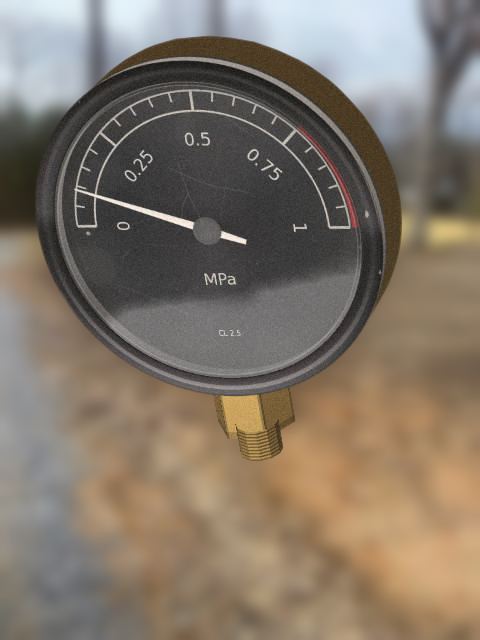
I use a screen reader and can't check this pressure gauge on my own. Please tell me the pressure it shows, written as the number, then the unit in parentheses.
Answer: 0.1 (MPa)
